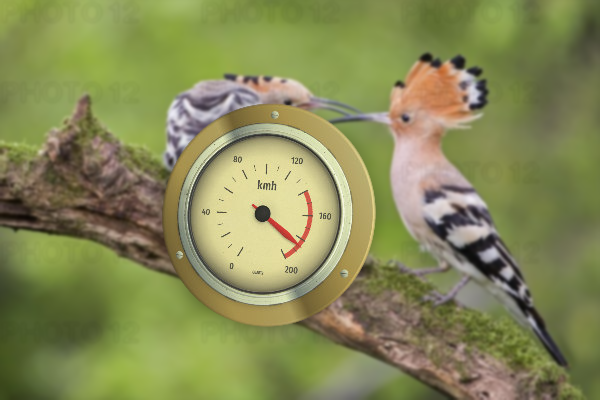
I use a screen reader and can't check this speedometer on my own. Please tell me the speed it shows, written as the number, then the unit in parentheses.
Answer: 185 (km/h)
